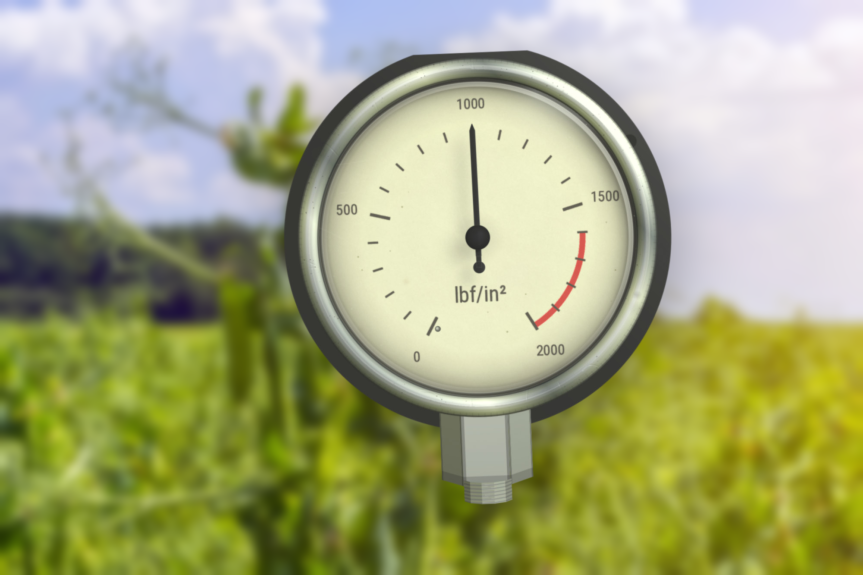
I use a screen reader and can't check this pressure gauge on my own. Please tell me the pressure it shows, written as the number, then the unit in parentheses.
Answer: 1000 (psi)
